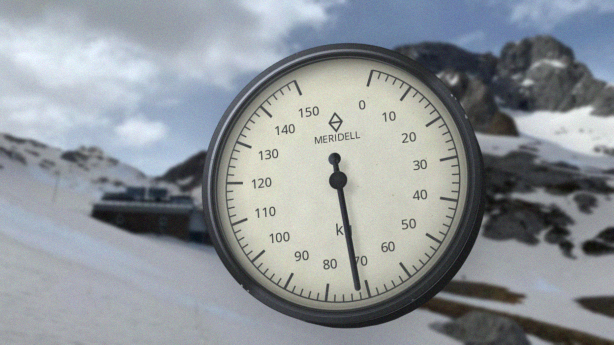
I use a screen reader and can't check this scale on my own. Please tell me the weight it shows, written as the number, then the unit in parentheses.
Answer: 72 (kg)
